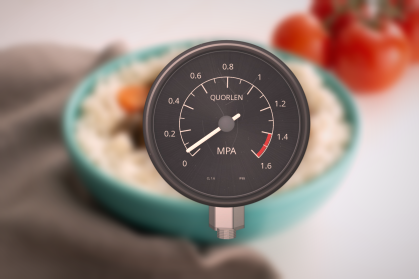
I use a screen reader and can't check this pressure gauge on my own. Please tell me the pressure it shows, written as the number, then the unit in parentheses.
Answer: 0.05 (MPa)
